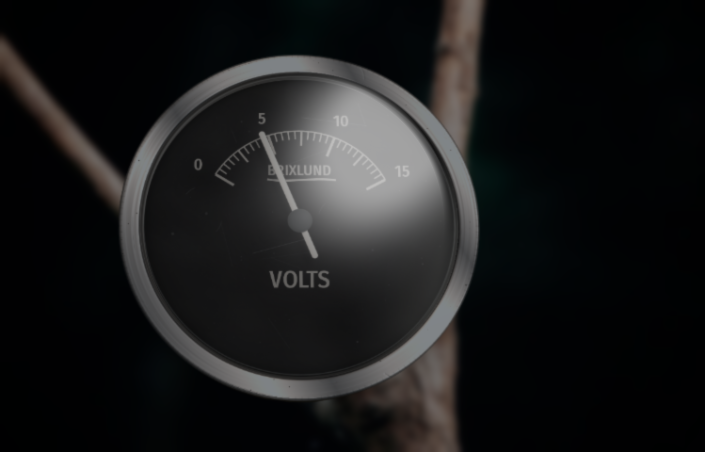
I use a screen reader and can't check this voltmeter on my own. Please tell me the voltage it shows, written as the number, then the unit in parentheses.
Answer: 4.5 (V)
